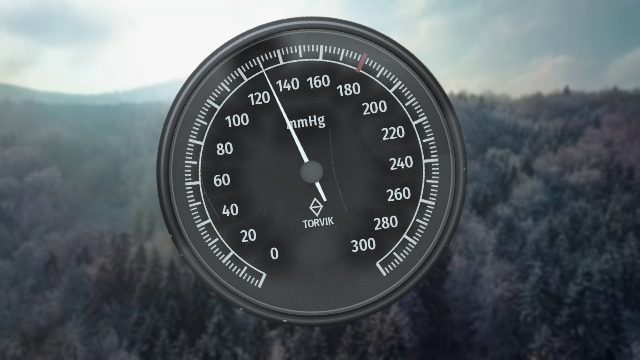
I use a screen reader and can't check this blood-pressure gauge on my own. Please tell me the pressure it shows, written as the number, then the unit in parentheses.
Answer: 130 (mmHg)
